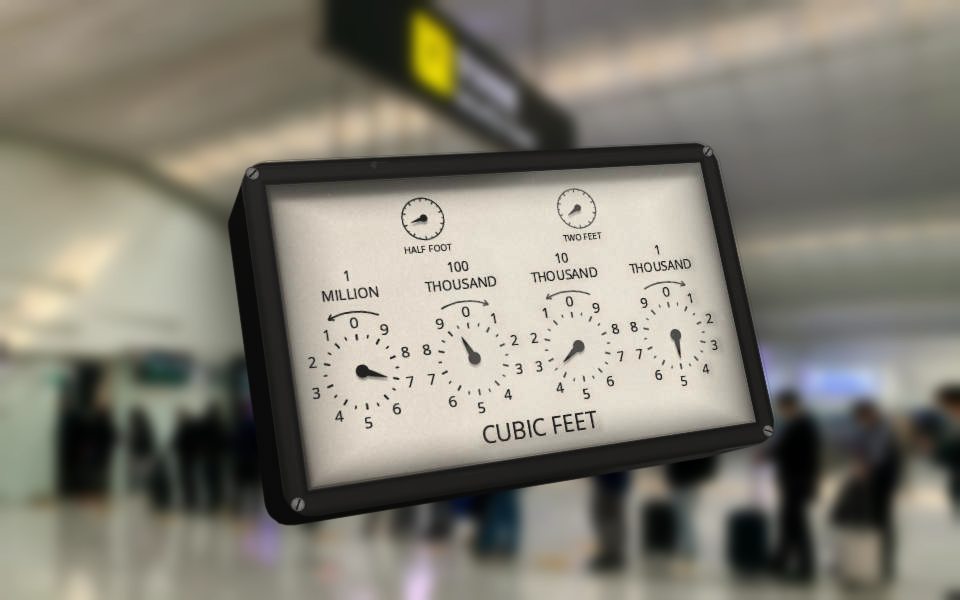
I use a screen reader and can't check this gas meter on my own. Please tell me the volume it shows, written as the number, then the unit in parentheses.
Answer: 693500 (ft³)
